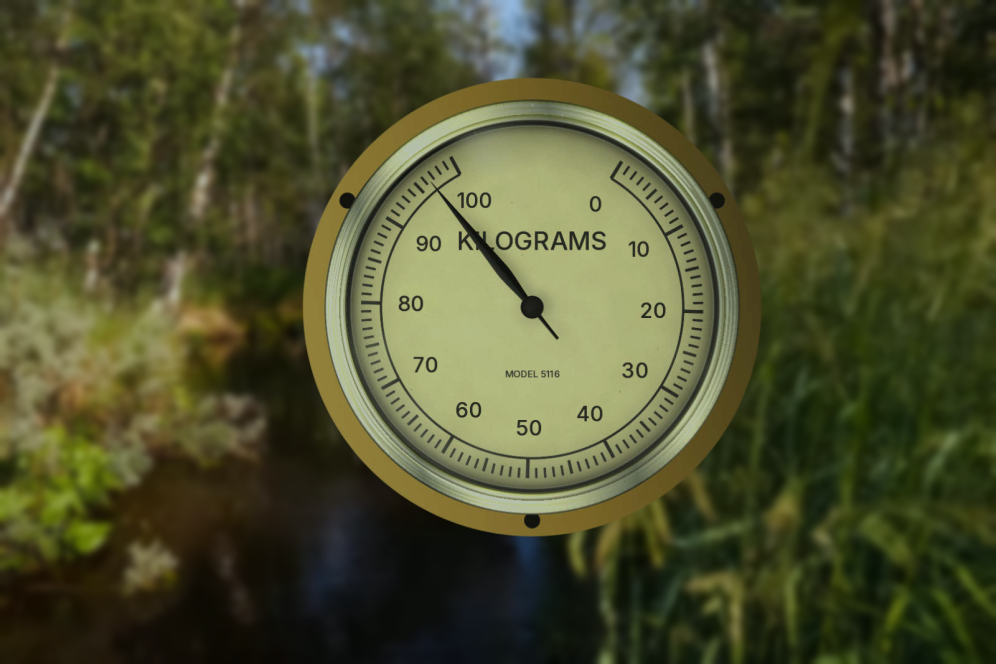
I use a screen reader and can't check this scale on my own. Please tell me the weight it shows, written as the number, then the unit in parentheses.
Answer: 96.5 (kg)
